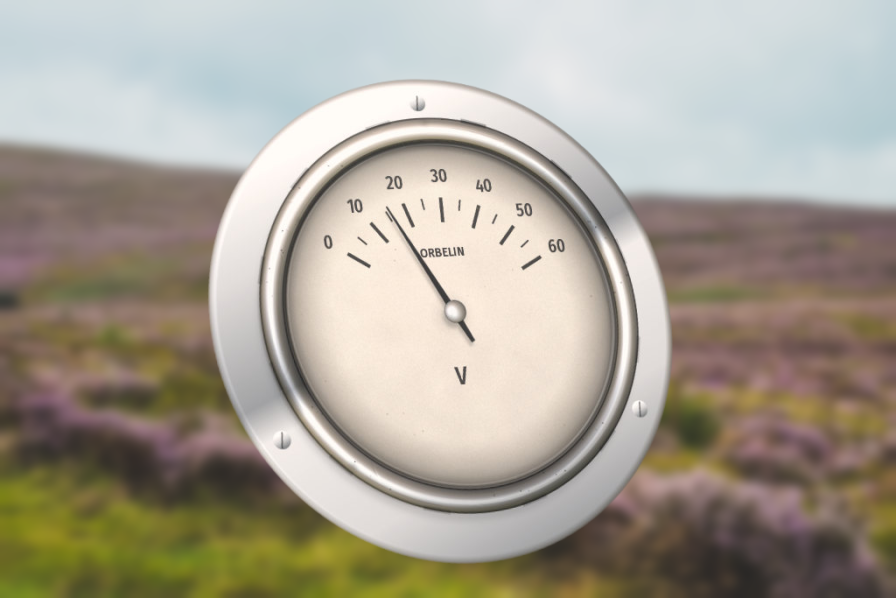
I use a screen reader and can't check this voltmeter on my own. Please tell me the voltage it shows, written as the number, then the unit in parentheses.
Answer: 15 (V)
